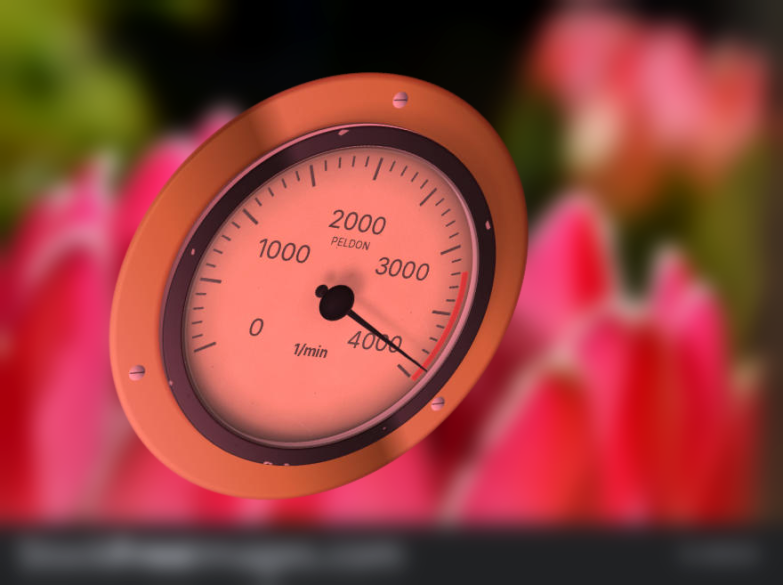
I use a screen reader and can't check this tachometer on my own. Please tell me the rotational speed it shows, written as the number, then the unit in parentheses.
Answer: 3900 (rpm)
